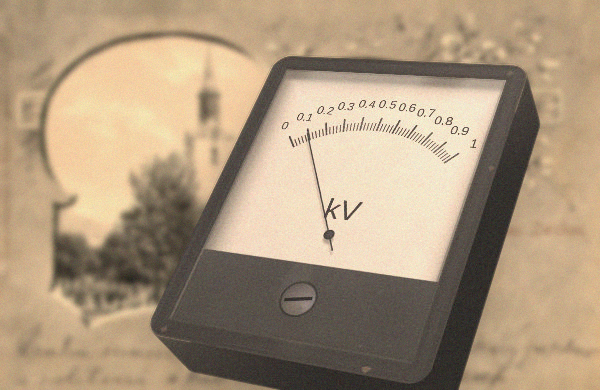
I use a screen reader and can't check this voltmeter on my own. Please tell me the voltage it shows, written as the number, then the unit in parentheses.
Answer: 0.1 (kV)
